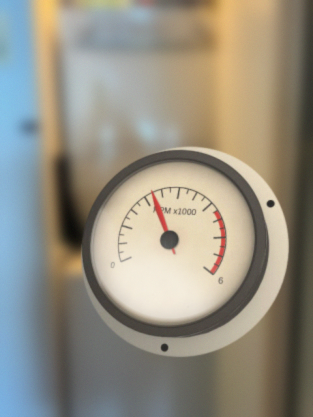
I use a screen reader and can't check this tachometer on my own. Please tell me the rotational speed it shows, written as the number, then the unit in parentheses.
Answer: 2250 (rpm)
